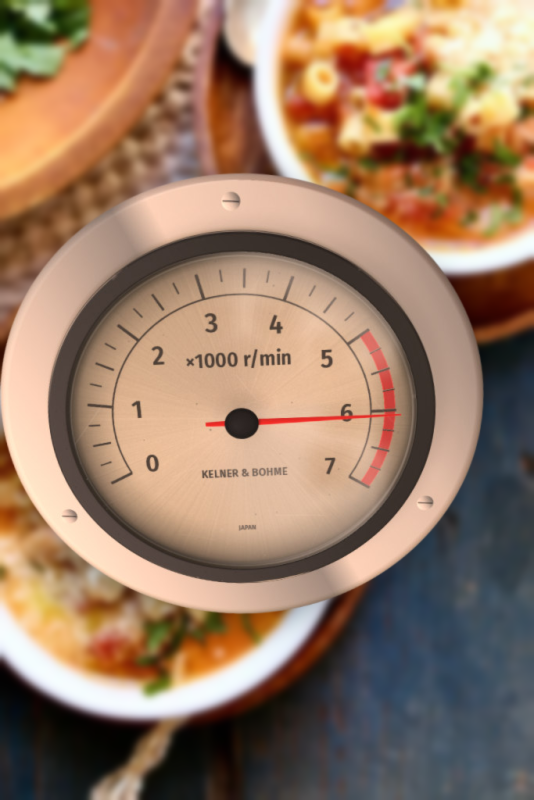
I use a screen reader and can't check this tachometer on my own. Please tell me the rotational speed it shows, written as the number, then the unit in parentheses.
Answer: 6000 (rpm)
